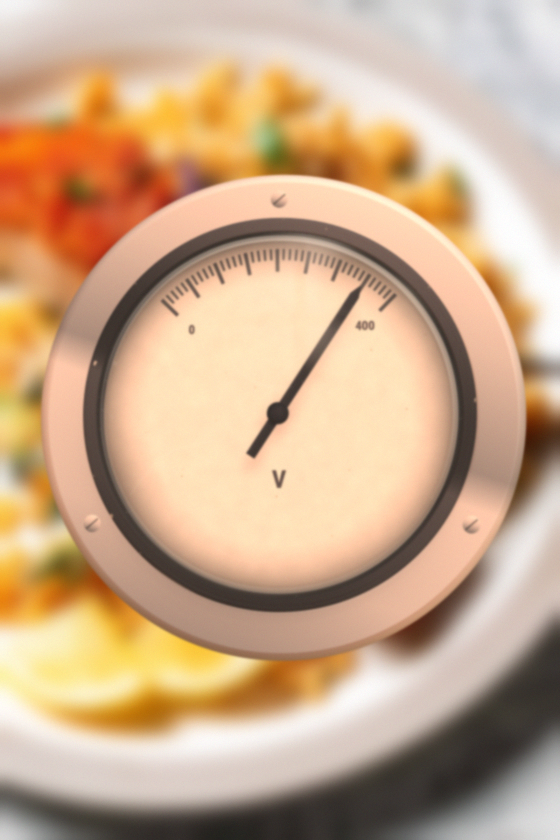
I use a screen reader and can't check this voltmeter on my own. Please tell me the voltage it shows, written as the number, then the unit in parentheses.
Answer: 350 (V)
